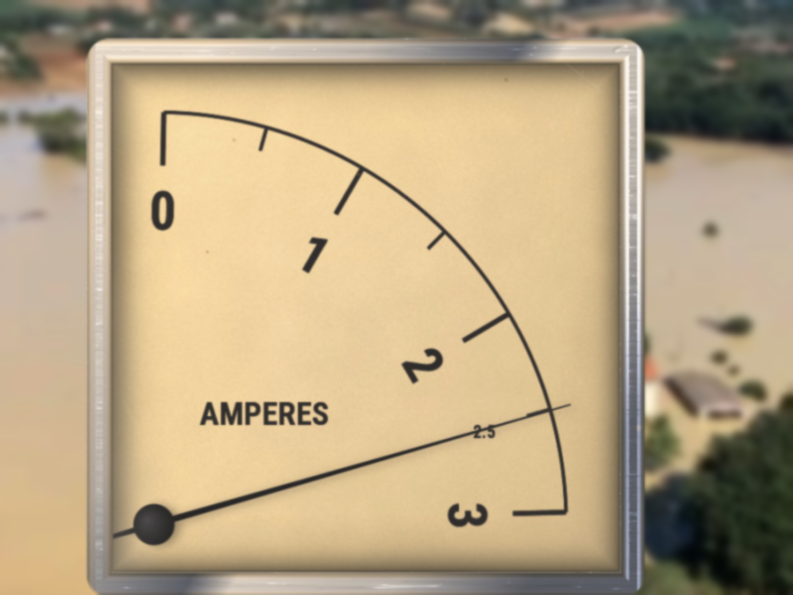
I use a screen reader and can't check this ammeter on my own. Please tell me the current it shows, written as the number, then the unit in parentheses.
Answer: 2.5 (A)
